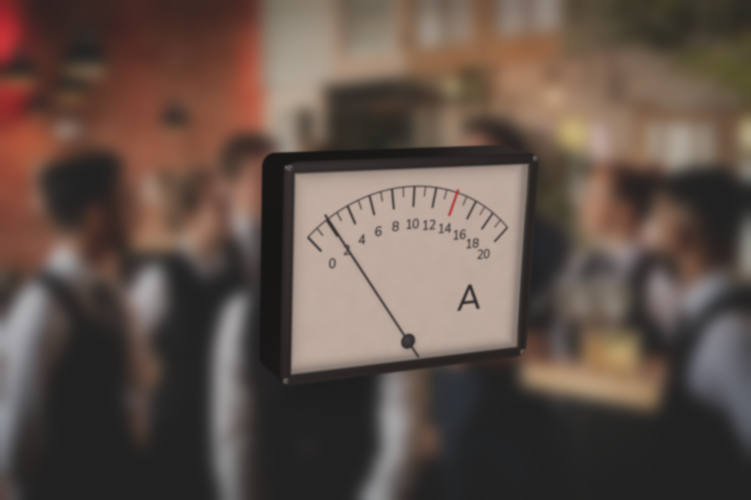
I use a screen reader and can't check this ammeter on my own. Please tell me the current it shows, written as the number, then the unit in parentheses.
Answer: 2 (A)
